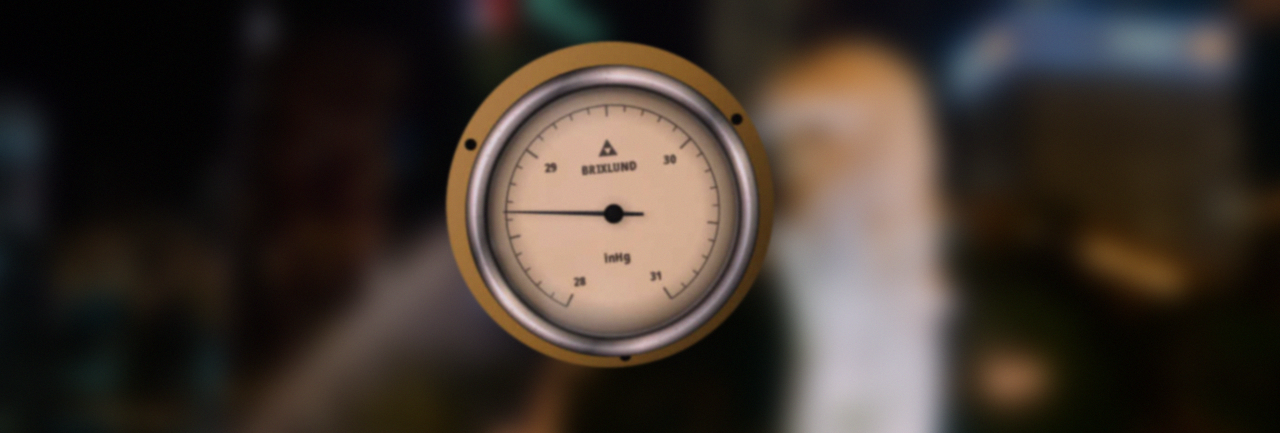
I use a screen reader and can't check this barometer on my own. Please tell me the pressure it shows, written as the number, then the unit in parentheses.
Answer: 28.65 (inHg)
